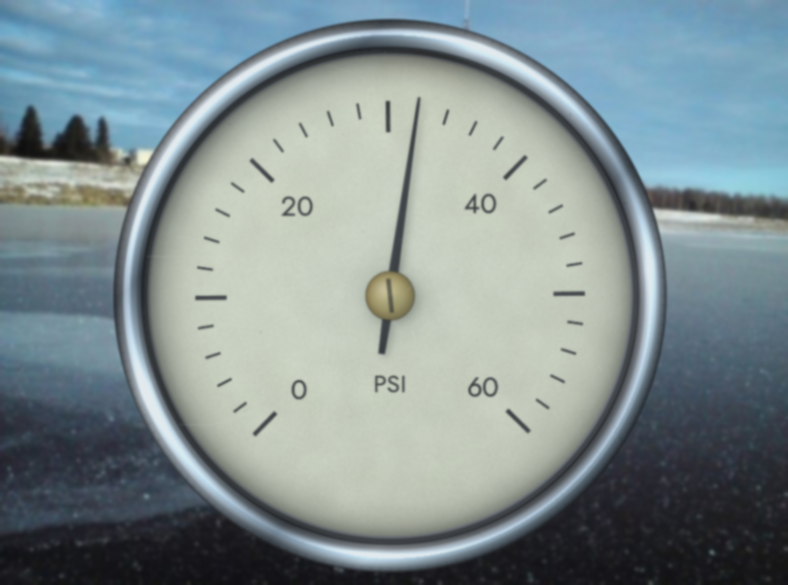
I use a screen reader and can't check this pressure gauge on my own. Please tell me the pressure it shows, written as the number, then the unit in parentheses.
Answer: 32 (psi)
